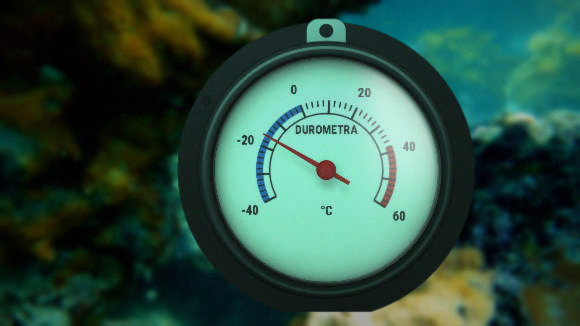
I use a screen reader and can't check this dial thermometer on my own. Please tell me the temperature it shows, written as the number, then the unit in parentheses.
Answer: -16 (°C)
